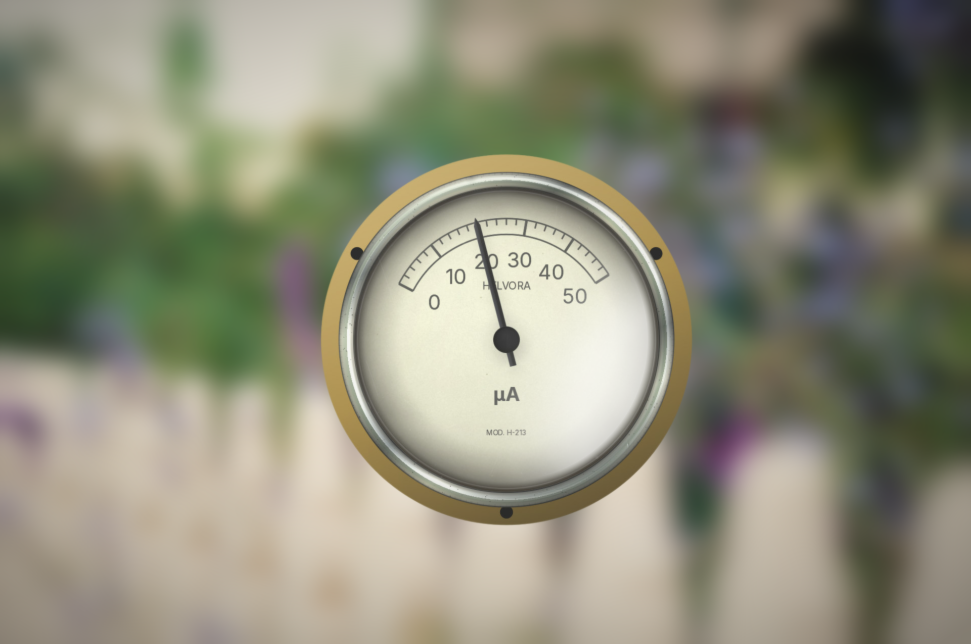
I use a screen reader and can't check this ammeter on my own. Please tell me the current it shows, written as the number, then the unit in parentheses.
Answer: 20 (µA)
